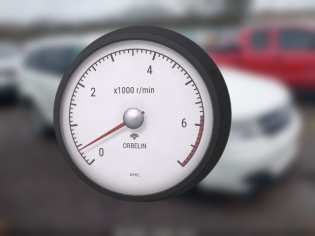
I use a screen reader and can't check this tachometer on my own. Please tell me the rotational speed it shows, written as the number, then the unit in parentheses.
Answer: 400 (rpm)
